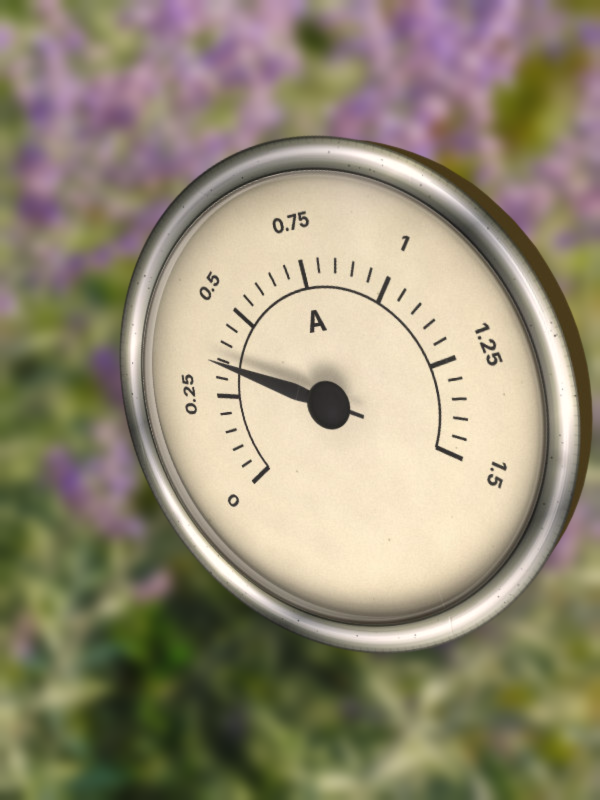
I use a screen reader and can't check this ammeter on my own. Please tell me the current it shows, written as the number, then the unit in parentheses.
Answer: 0.35 (A)
